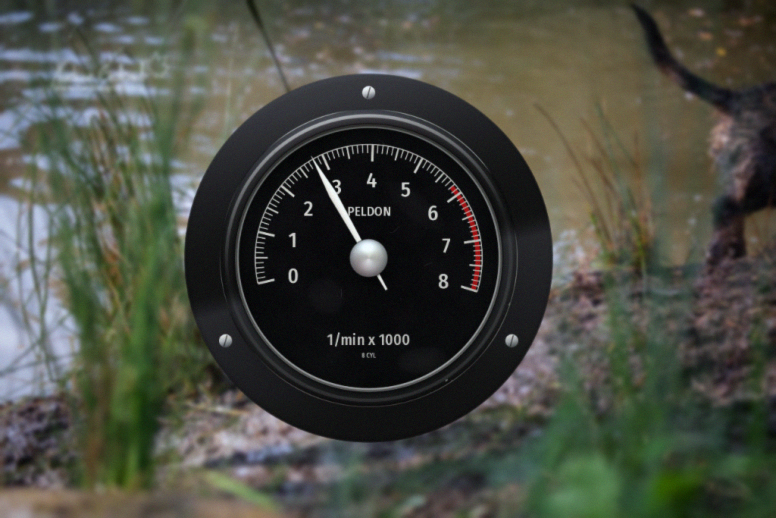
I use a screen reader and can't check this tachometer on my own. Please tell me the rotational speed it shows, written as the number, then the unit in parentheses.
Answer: 2800 (rpm)
